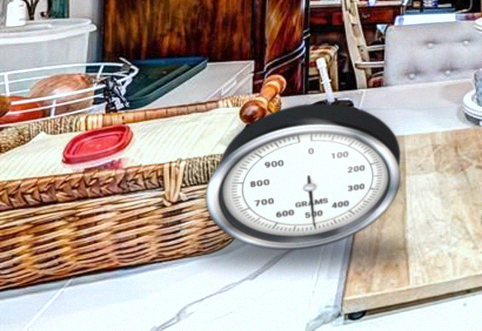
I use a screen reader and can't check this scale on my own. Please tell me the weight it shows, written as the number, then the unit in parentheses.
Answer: 500 (g)
